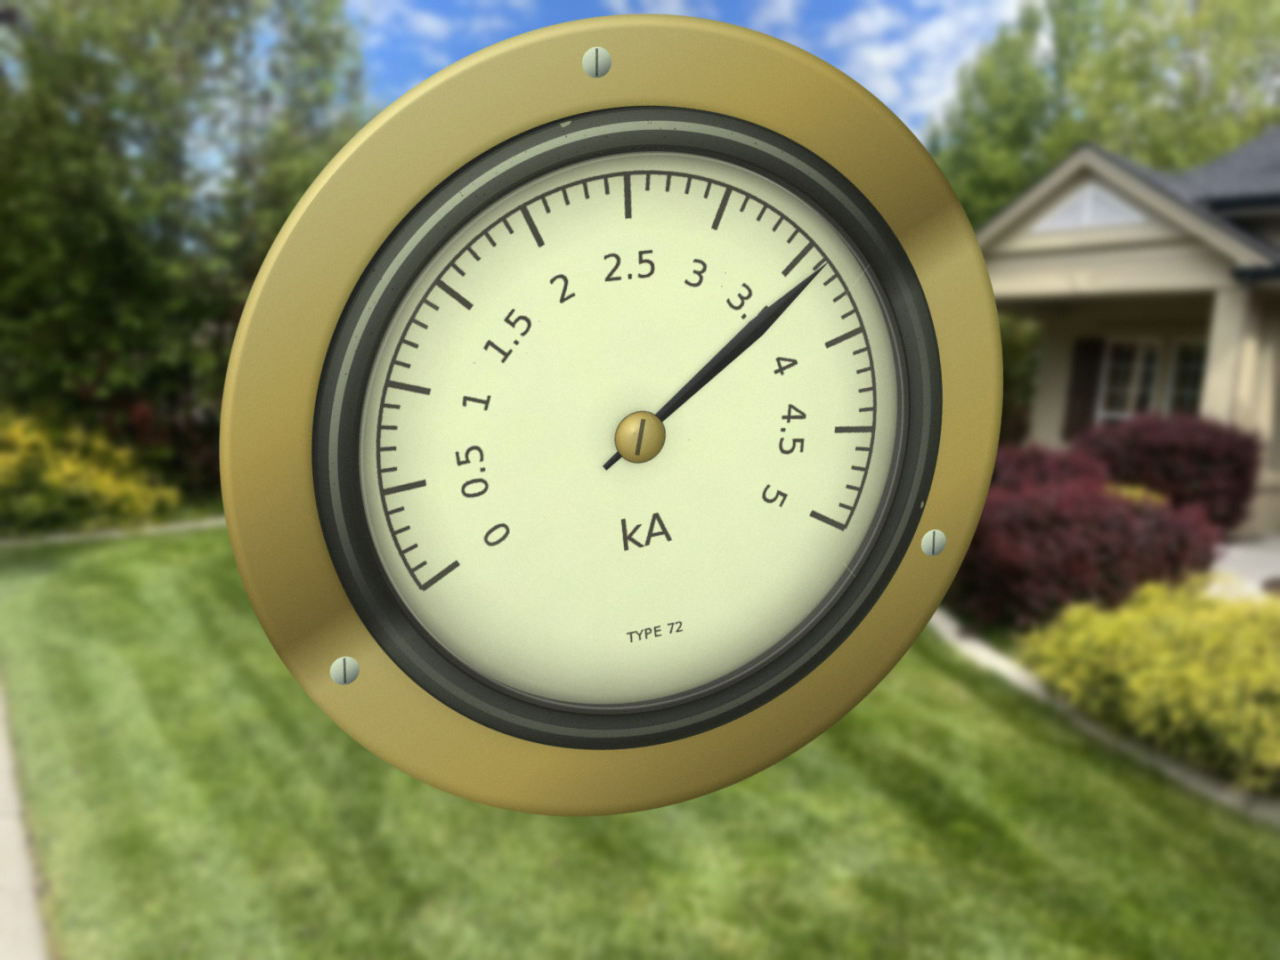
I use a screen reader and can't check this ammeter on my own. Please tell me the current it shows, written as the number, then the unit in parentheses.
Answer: 3.6 (kA)
